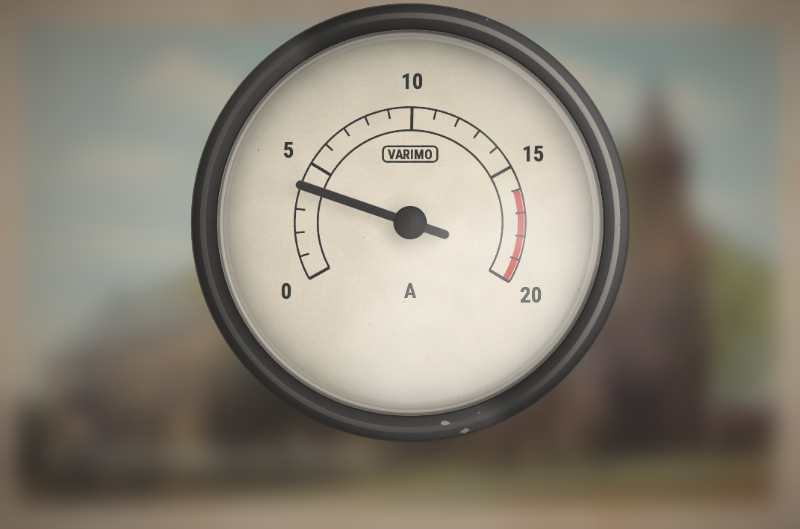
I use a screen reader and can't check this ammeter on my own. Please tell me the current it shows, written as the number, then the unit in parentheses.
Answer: 4 (A)
